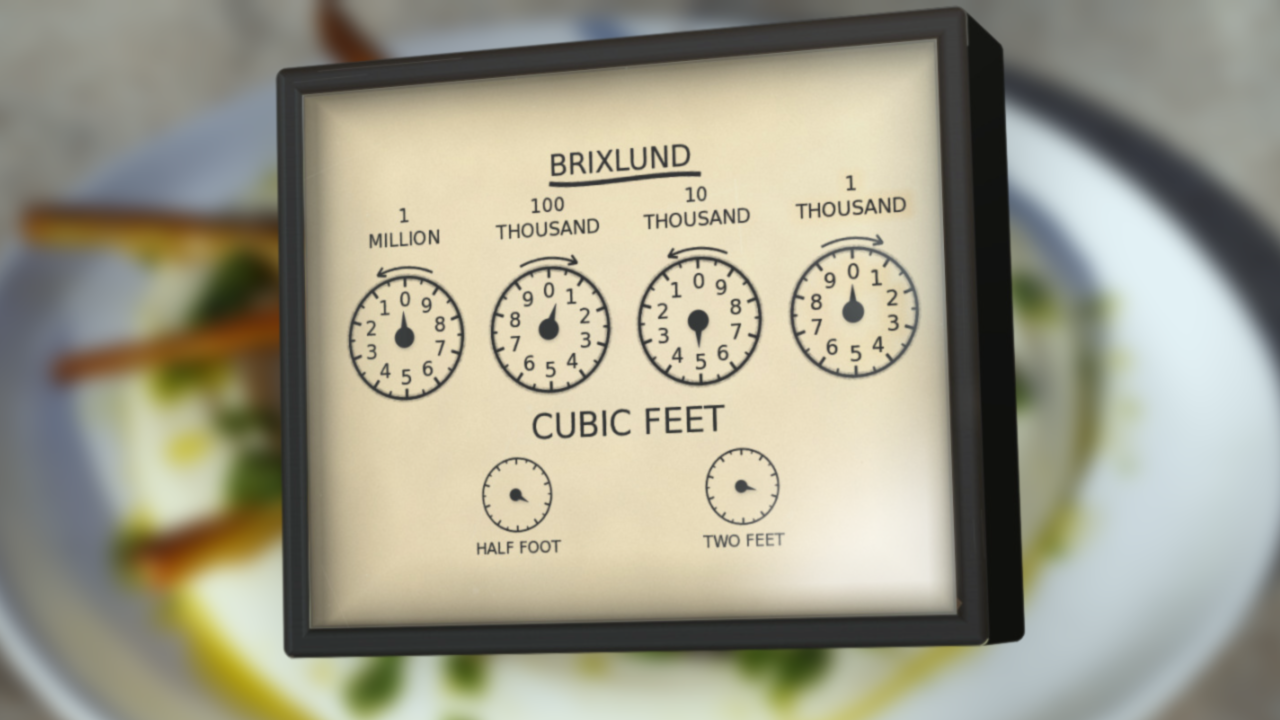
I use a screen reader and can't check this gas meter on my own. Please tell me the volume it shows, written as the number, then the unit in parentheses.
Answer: 5000 (ft³)
